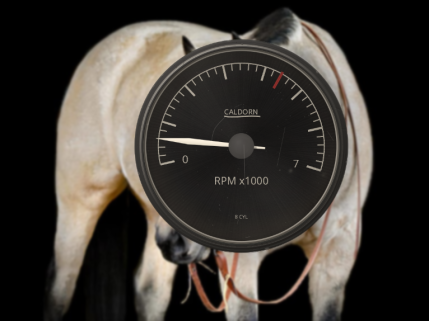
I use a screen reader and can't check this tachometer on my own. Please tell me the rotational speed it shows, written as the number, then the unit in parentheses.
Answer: 600 (rpm)
